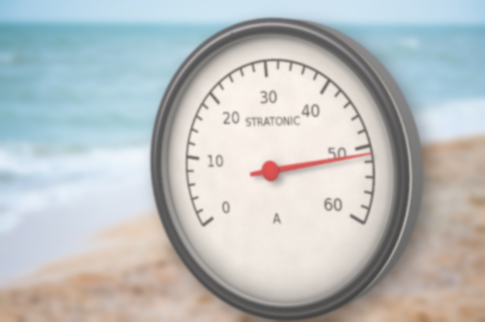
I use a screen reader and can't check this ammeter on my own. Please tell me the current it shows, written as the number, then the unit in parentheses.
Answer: 51 (A)
